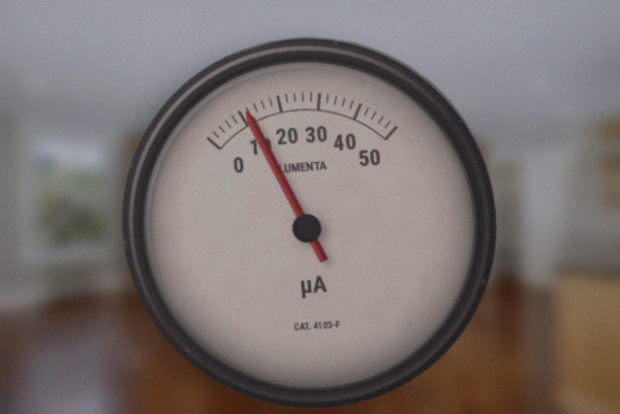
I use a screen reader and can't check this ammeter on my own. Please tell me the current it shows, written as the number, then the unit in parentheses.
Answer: 12 (µA)
